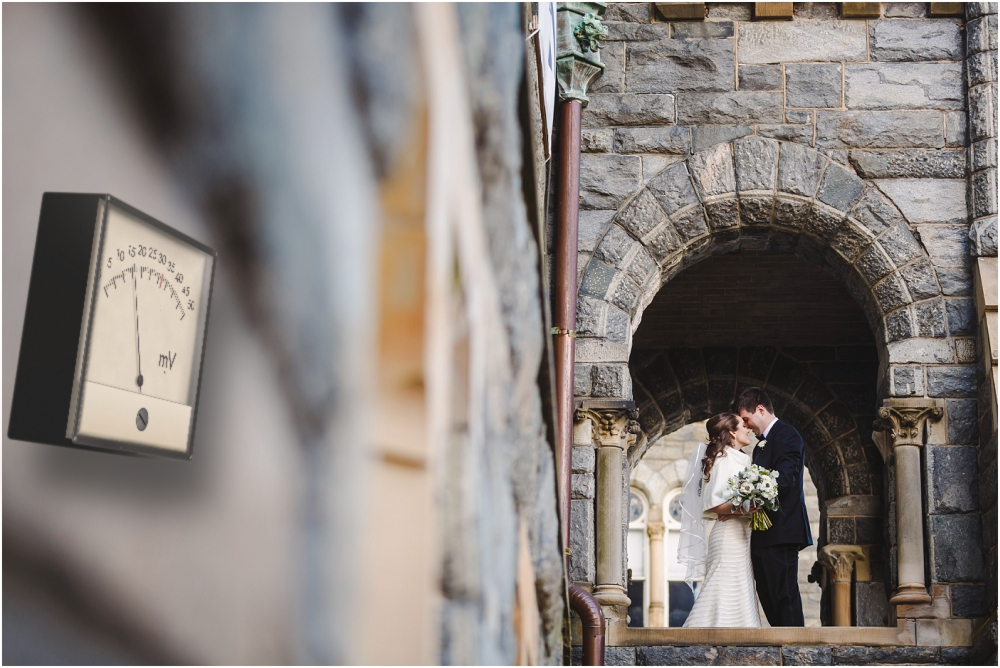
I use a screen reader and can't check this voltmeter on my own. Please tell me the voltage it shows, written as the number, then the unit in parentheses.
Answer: 15 (mV)
